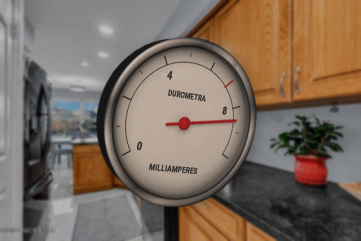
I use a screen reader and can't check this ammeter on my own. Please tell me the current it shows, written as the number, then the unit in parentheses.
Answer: 8.5 (mA)
